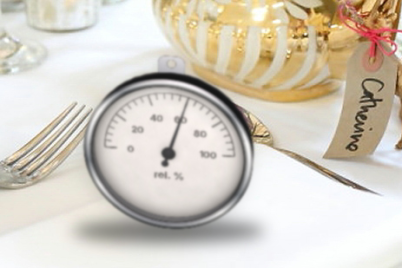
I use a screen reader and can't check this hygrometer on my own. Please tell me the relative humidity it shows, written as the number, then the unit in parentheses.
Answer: 60 (%)
